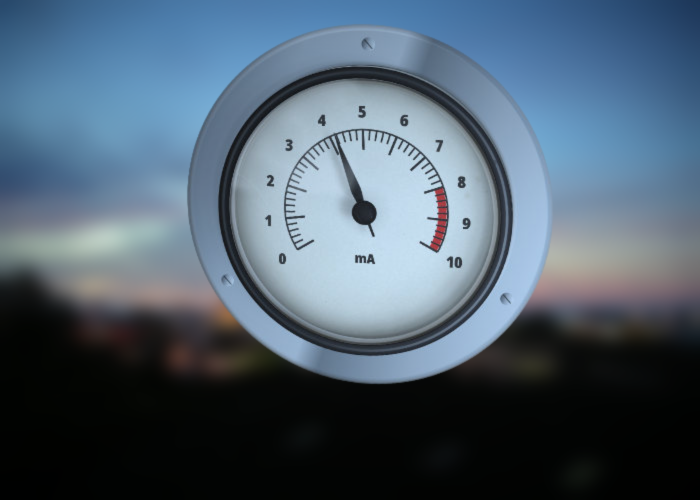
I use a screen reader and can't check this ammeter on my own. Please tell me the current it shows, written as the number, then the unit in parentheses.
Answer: 4.2 (mA)
